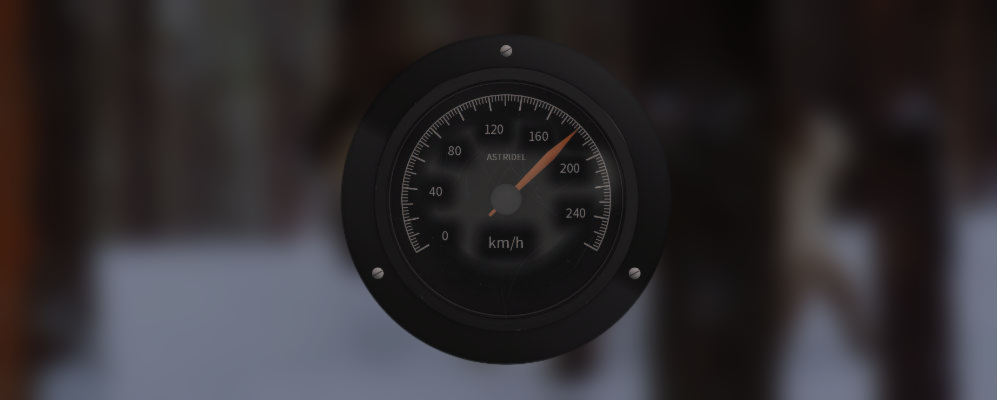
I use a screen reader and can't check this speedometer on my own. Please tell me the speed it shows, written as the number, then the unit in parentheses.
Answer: 180 (km/h)
